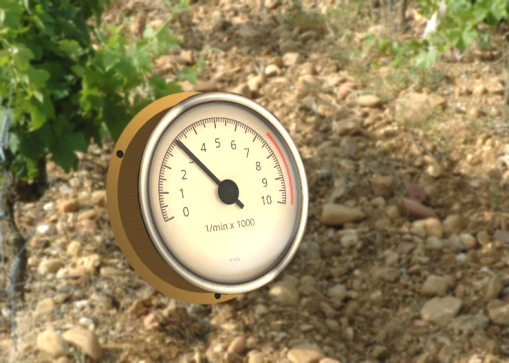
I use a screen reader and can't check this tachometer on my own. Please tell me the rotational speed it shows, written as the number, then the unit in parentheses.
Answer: 3000 (rpm)
